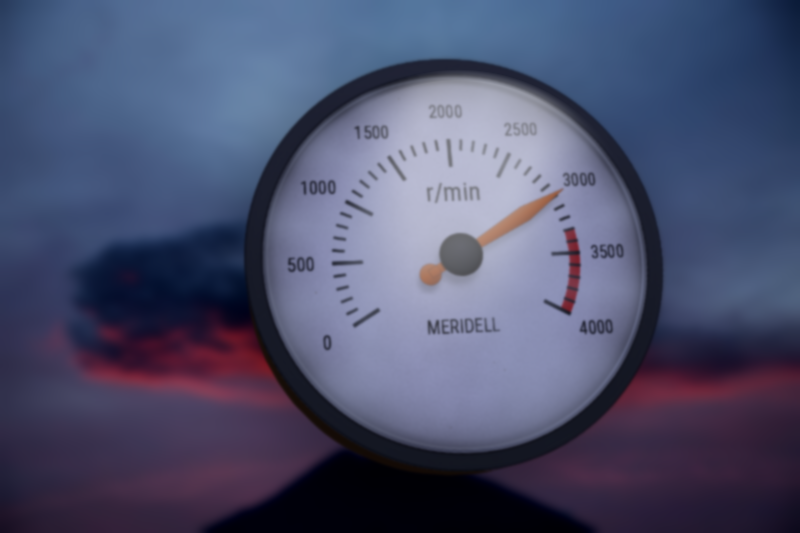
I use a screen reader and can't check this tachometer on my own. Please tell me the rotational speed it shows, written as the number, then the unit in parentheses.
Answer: 3000 (rpm)
